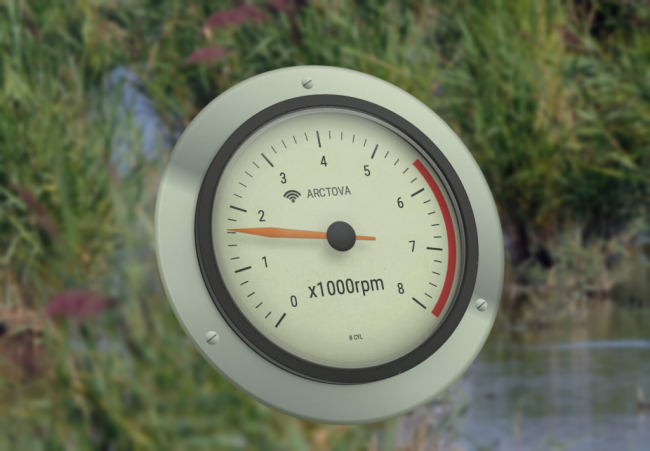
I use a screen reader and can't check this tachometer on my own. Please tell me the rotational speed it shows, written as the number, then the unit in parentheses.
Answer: 1600 (rpm)
